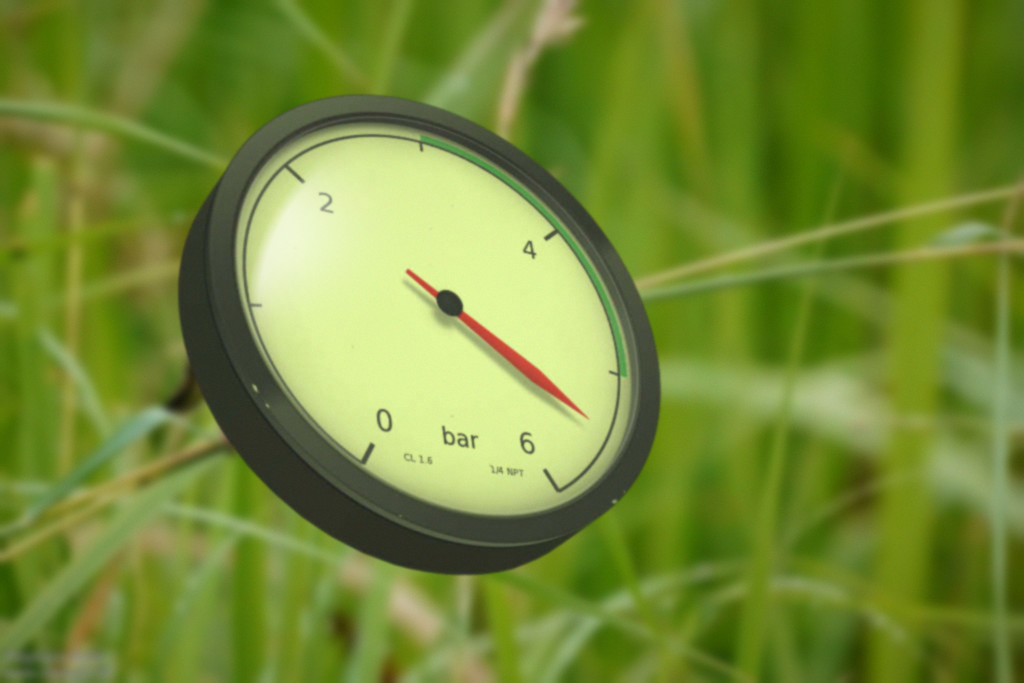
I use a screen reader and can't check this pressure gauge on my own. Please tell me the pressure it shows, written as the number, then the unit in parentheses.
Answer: 5.5 (bar)
